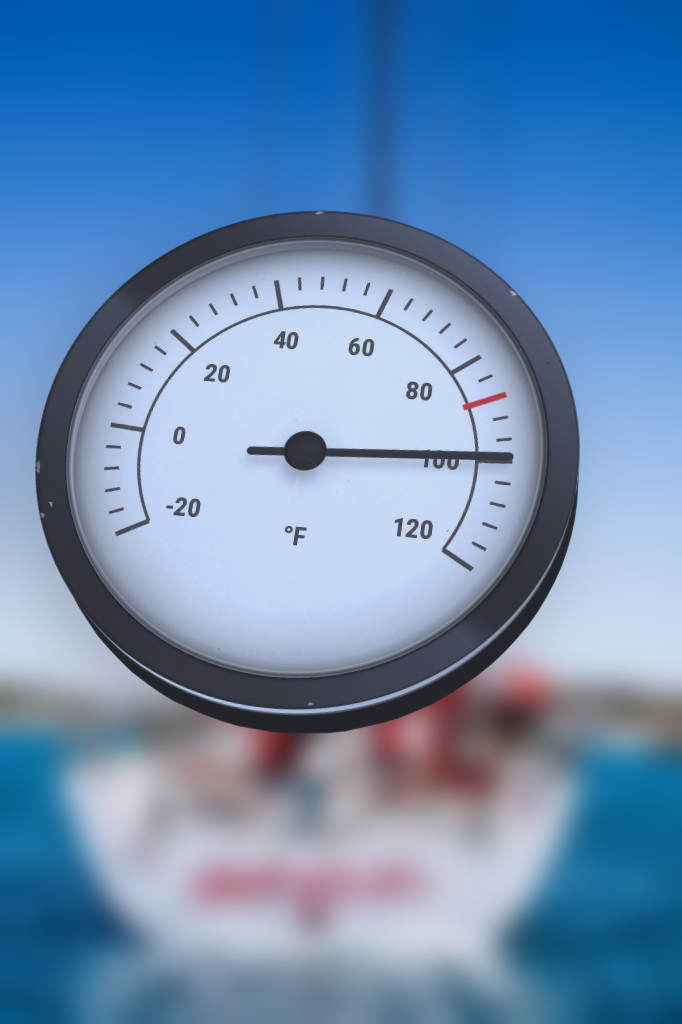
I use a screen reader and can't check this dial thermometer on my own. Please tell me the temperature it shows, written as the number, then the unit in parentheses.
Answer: 100 (°F)
